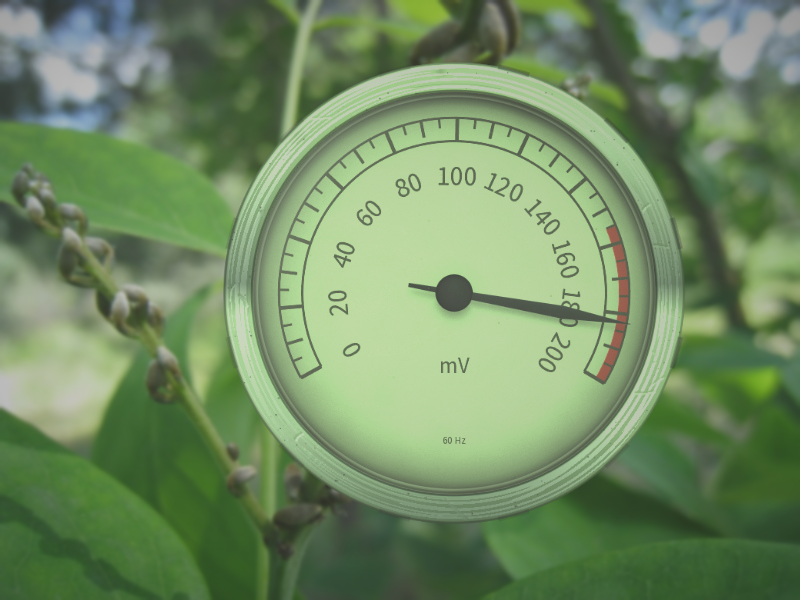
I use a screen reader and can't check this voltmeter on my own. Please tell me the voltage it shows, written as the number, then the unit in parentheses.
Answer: 182.5 (mV)
